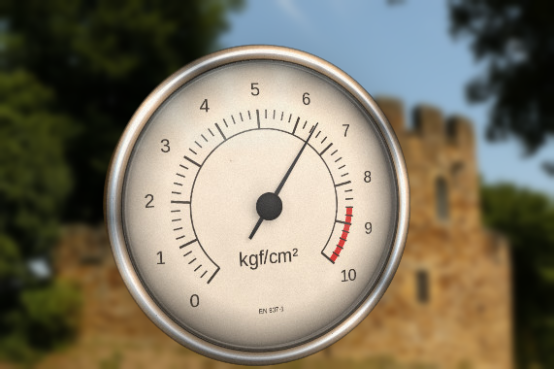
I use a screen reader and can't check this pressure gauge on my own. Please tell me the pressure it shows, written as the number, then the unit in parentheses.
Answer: 6.4 (kg/cm²)
